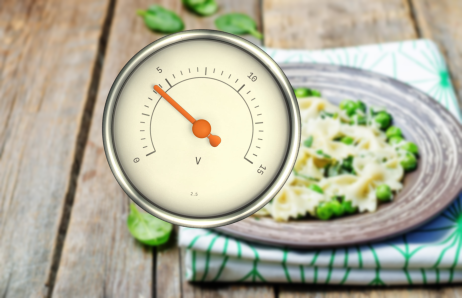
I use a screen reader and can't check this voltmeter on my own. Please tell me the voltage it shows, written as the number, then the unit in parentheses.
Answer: 4.25 (V)
